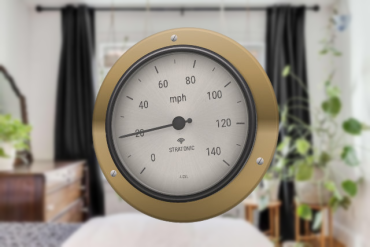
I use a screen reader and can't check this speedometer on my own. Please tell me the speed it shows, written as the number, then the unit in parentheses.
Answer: 20 (mph)
